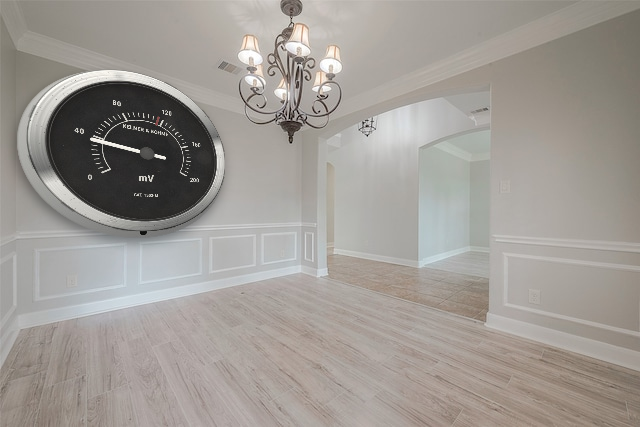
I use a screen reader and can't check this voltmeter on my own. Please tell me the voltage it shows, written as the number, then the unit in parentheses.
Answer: 35 (mV)
